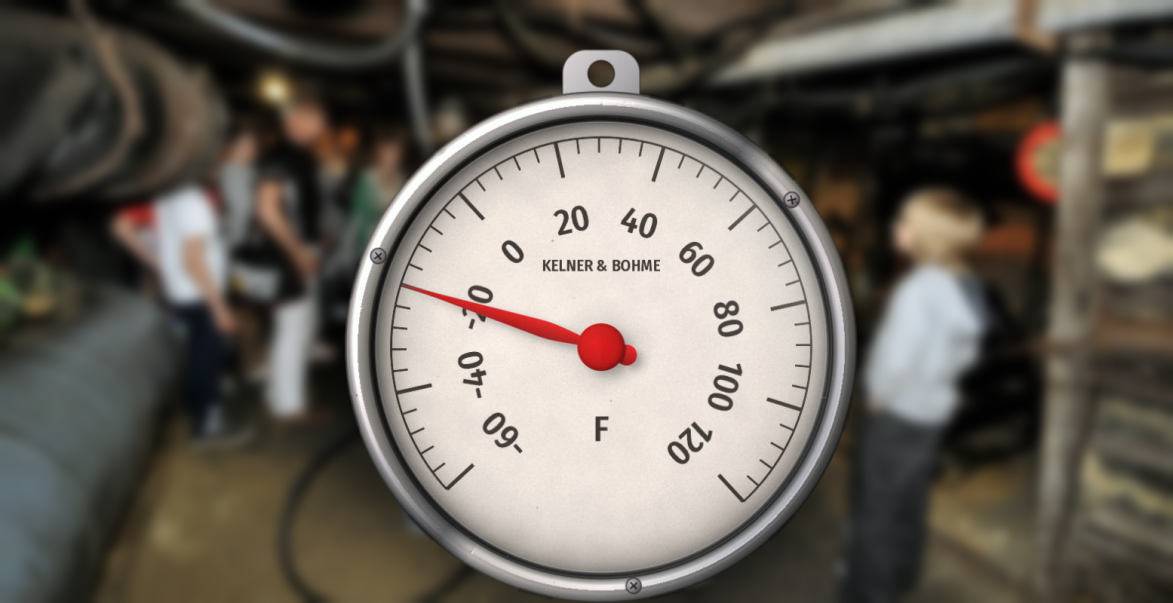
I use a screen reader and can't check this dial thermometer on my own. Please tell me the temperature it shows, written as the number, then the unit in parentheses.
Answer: -20 (°F)
